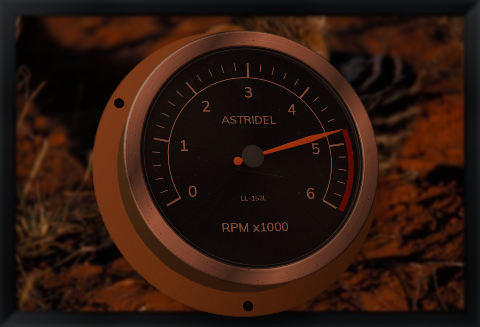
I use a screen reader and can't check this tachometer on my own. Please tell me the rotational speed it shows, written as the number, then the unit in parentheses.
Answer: 4800 (rpm)
